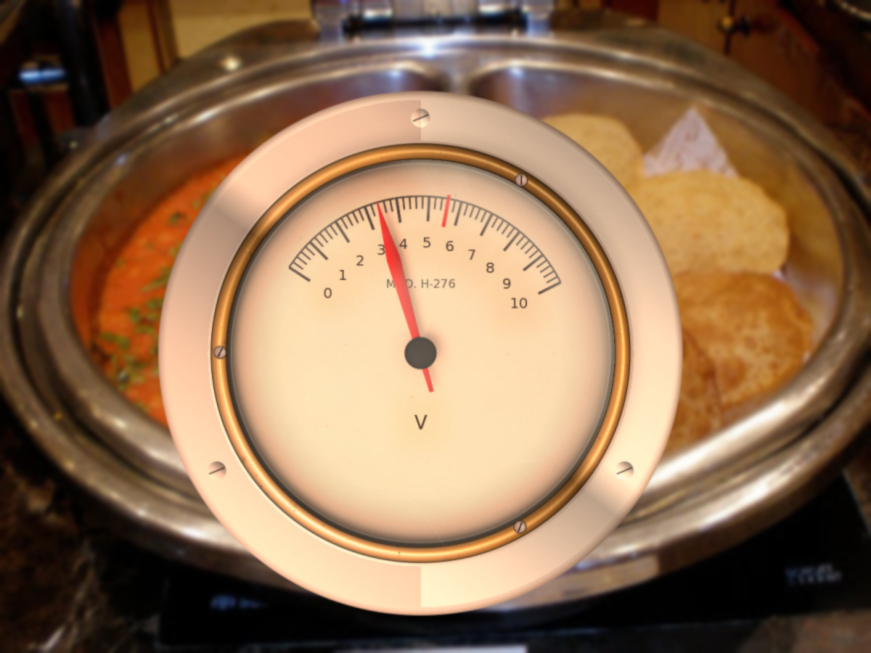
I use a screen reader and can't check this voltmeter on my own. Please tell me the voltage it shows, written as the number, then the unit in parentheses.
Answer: 3.4 (V)
